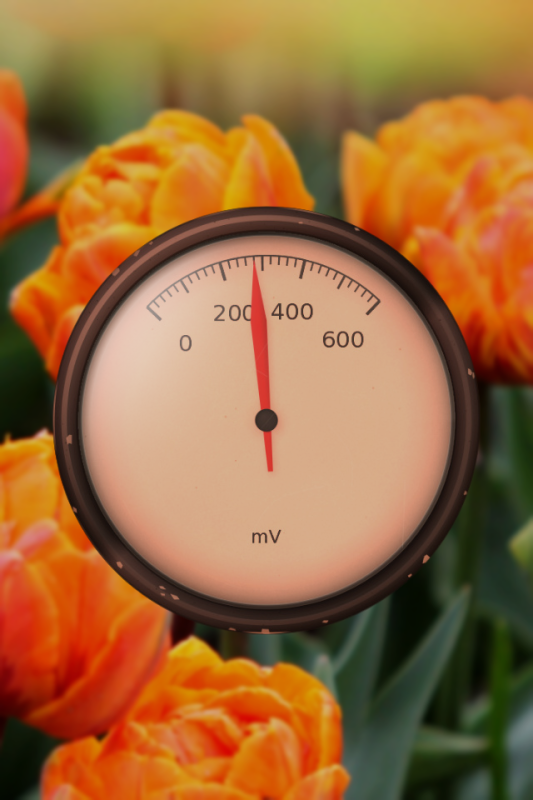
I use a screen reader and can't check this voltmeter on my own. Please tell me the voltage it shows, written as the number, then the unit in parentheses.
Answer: 280 (mV)
